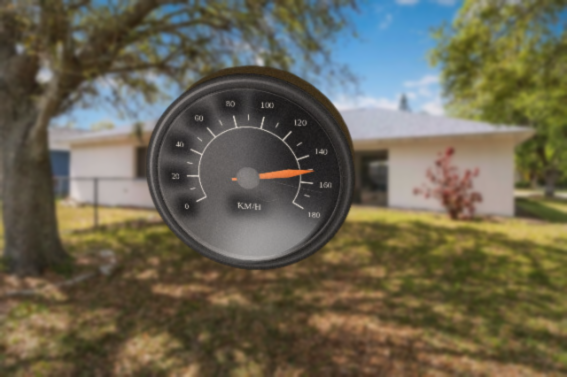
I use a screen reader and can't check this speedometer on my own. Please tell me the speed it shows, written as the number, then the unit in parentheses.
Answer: 150 (km/h)
